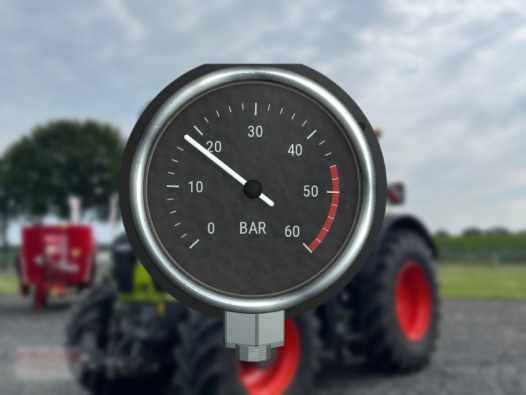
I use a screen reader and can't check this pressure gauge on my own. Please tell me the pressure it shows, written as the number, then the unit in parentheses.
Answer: 18 (bar)
